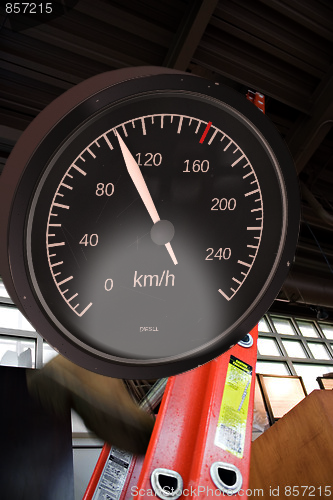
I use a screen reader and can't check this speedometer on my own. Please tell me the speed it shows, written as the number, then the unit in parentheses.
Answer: 105 (km/h)
